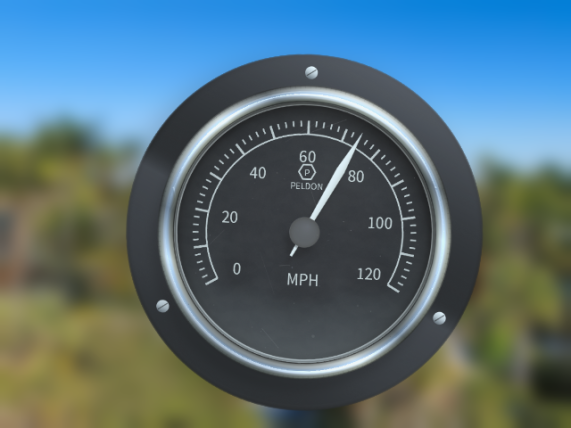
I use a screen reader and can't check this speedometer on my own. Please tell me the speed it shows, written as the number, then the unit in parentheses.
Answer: 74 (mph)
